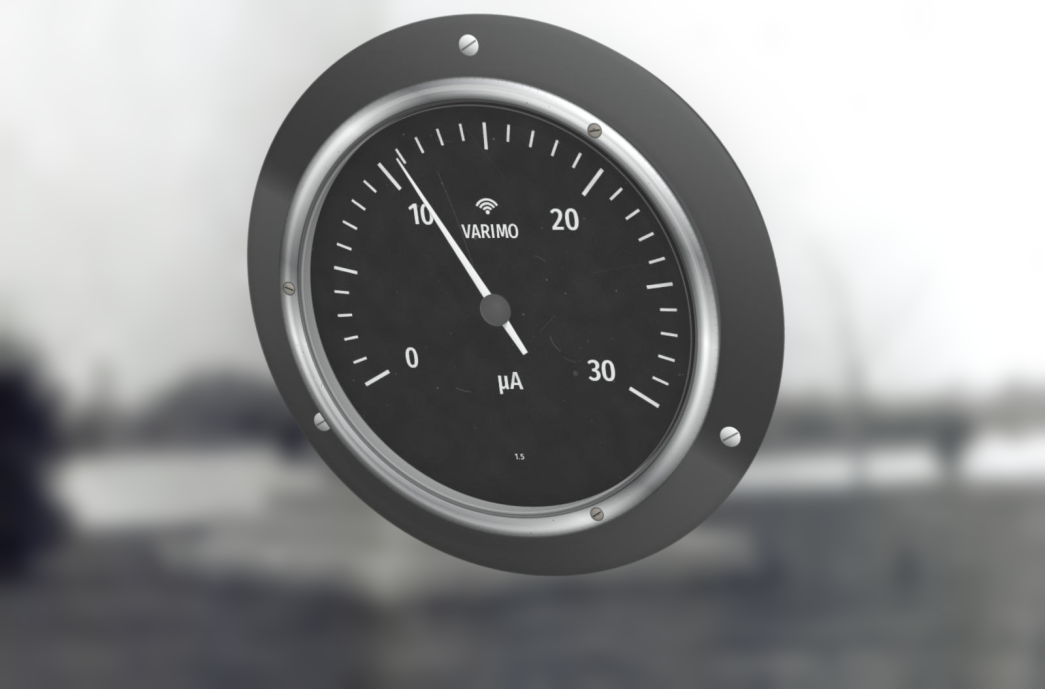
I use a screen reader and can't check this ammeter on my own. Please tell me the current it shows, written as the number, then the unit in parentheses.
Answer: 11 (µA)
